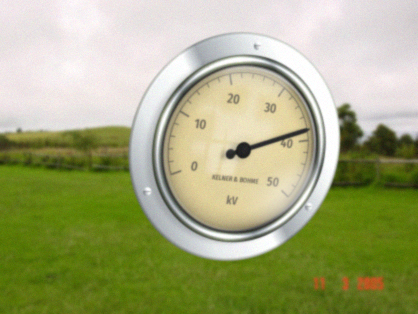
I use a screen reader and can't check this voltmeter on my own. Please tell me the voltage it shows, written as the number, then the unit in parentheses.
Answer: 38 (kV)
